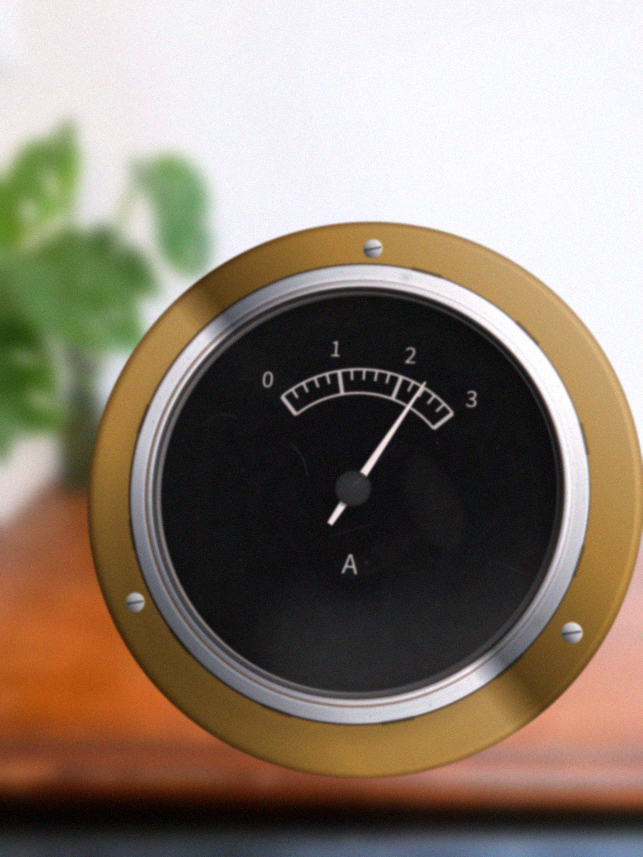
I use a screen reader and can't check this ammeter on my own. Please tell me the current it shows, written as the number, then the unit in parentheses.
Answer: 2.4 (A)
